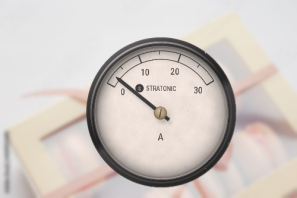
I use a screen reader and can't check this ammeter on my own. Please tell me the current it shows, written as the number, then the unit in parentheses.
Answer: 2.5 (A)
